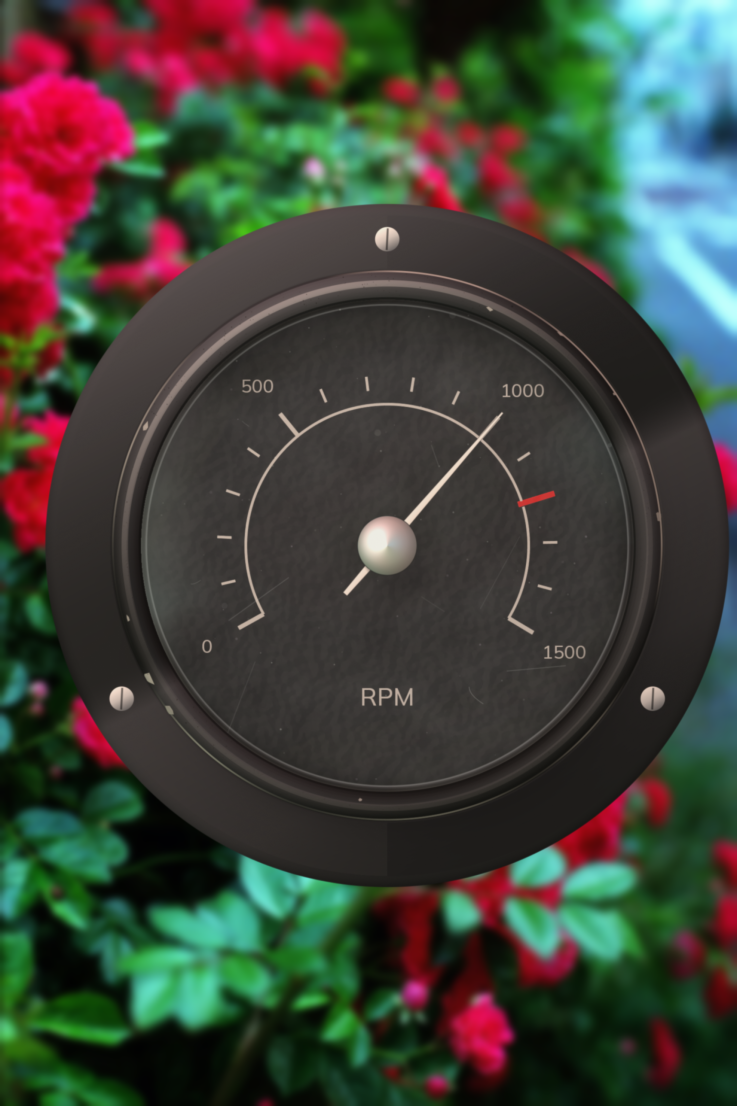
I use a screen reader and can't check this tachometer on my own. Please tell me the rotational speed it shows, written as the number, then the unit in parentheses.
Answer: 1000 (rpm)
